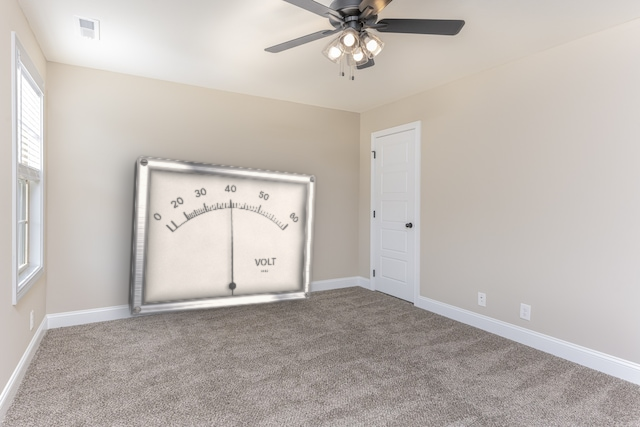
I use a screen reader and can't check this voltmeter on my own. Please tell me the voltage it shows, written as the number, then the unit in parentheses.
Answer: 40 (V)
